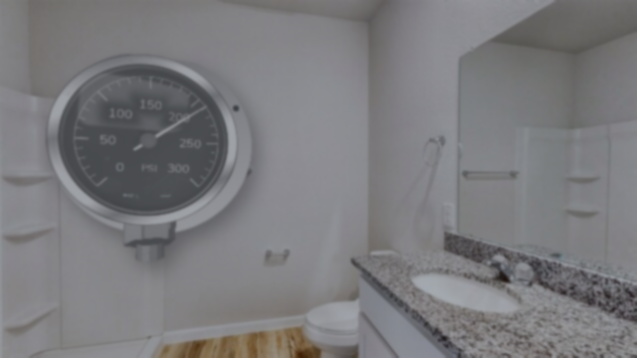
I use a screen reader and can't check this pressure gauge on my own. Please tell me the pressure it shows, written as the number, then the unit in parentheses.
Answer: 210 (psi)
